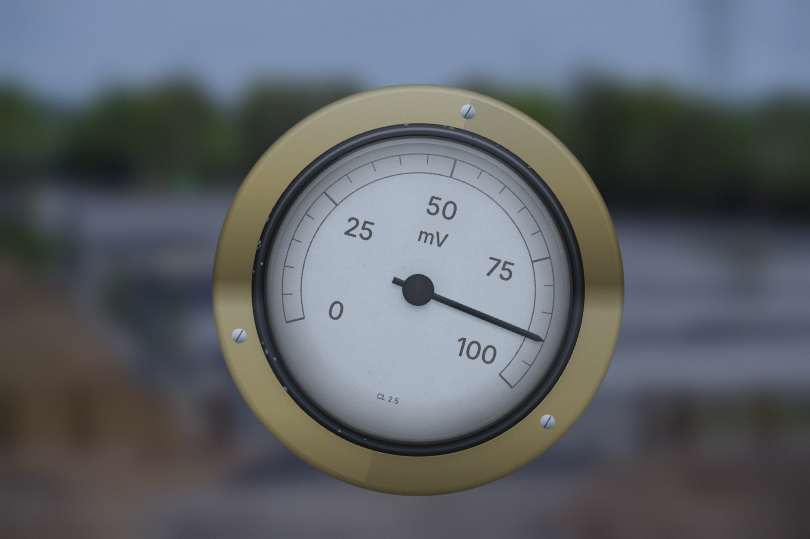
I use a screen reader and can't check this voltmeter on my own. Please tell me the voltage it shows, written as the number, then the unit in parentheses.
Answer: 90 (mV)
